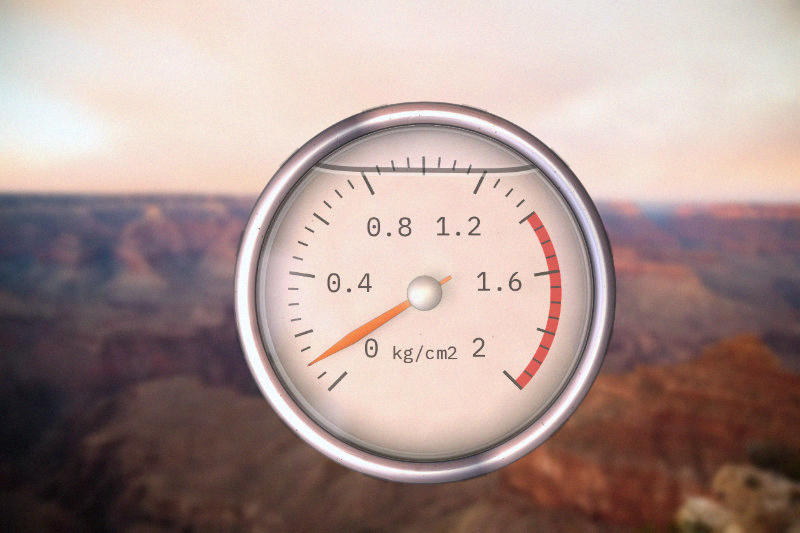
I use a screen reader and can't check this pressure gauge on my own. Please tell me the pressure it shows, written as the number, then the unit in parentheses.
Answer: 0.1 (kg/cm²)
